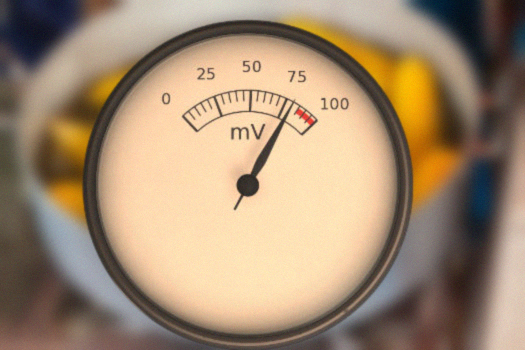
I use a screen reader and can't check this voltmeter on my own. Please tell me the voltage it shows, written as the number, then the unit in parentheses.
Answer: 80 (mV)
